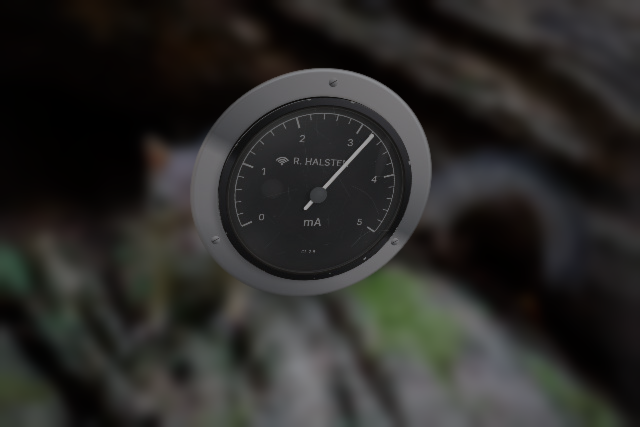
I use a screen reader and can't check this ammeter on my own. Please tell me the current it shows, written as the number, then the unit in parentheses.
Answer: 3.2 (mA)
